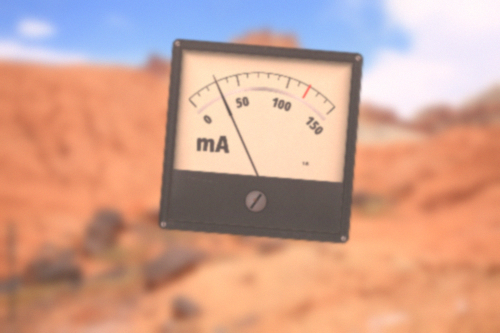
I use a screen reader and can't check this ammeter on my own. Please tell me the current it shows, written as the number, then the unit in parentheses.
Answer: 30 (mA)
